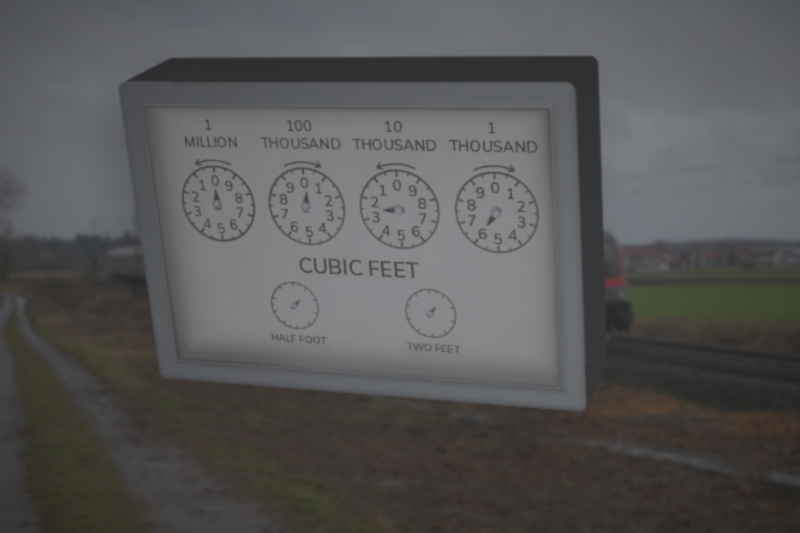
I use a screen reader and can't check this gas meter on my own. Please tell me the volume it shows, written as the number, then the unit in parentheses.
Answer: 2600 (ft³)
